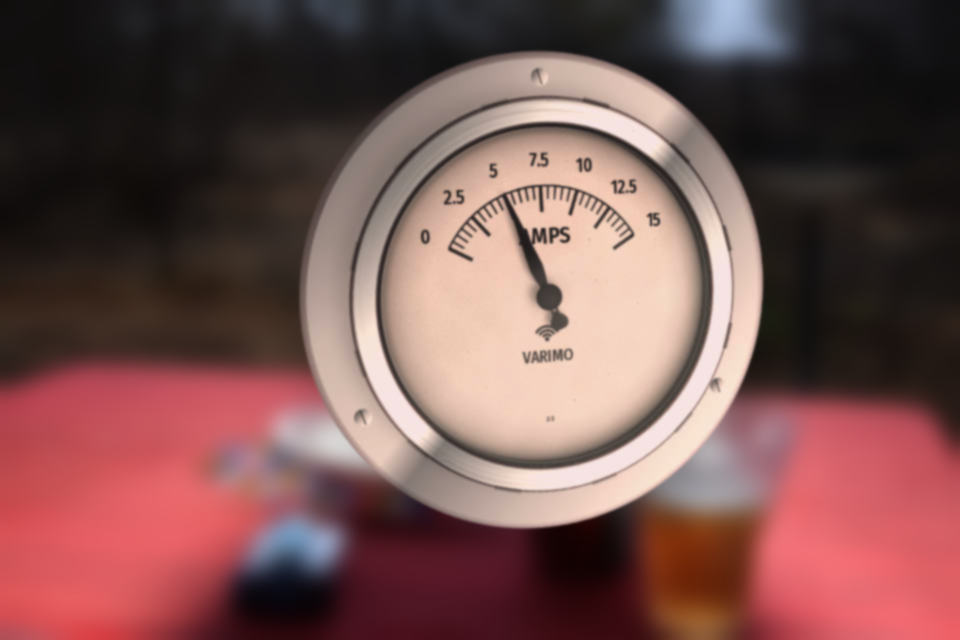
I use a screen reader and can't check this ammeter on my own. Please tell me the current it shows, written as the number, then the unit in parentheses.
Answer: 5 (A)
